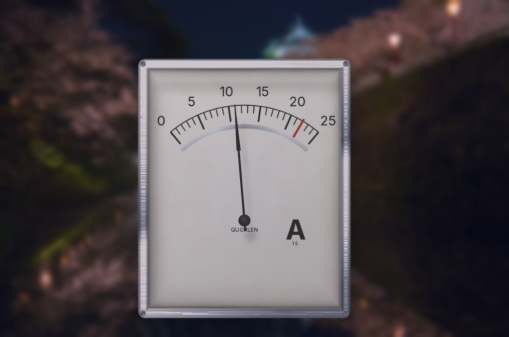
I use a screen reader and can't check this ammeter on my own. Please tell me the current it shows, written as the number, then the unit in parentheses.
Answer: 11 (A)
